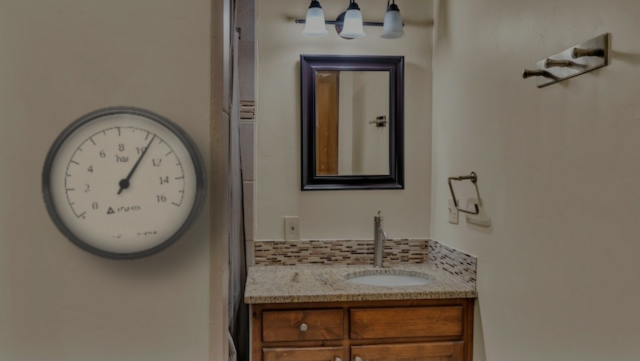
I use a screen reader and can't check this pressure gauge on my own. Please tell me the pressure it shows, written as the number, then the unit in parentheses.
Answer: 10.5 (bar)
